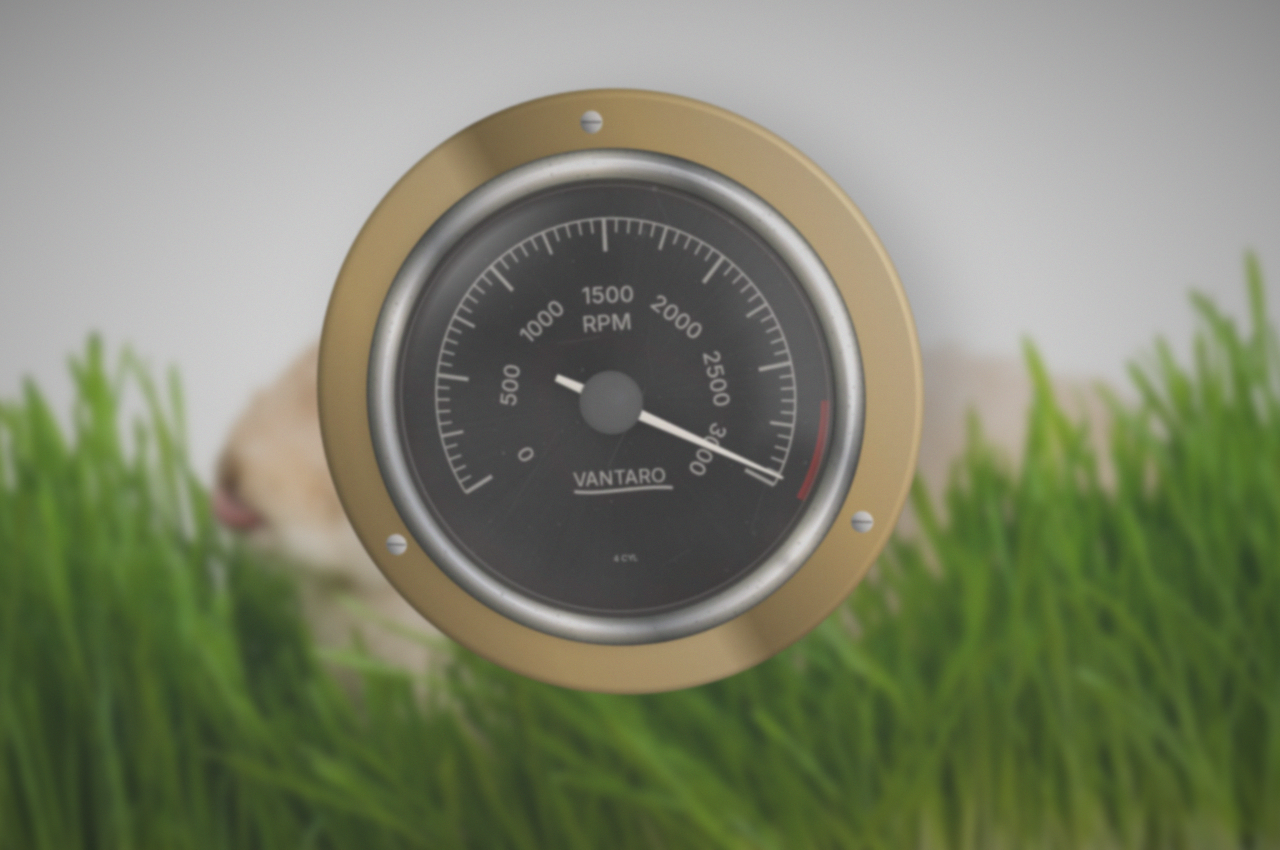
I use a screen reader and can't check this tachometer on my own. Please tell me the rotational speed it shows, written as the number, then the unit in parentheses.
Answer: 2950 (rpm)
